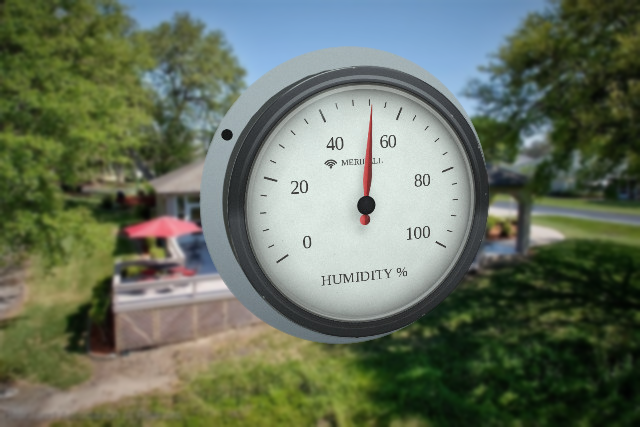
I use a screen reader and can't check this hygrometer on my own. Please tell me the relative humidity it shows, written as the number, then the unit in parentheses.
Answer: 52 (%)
